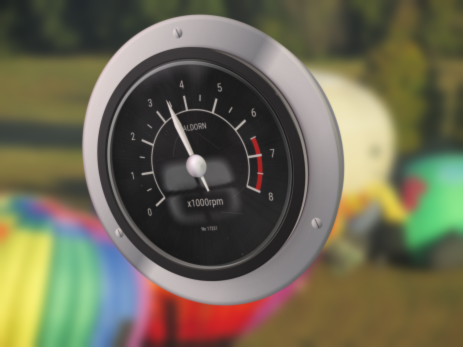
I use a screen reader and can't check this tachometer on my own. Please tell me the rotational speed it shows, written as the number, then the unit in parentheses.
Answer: 3500 (rpm)
